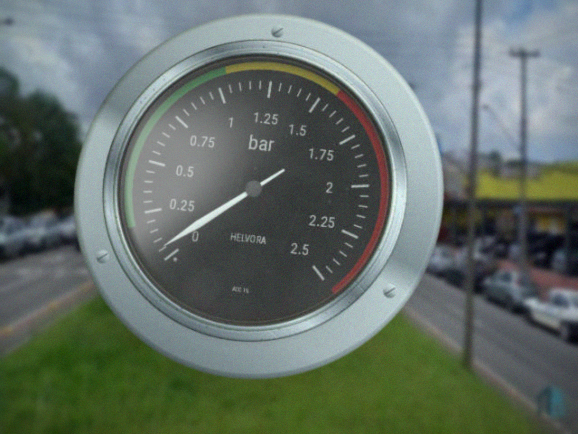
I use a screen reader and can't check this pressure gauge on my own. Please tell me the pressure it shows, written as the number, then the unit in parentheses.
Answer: 0.05 (bar)
